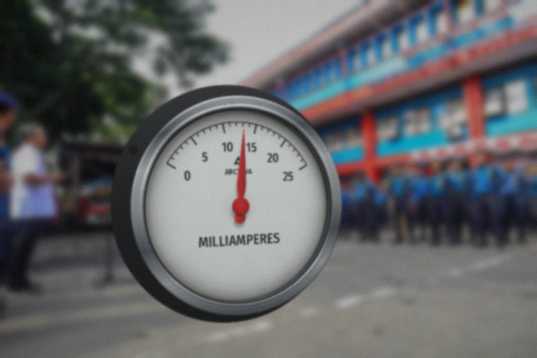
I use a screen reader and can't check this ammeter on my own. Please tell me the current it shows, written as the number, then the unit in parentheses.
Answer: 13 (mA)
